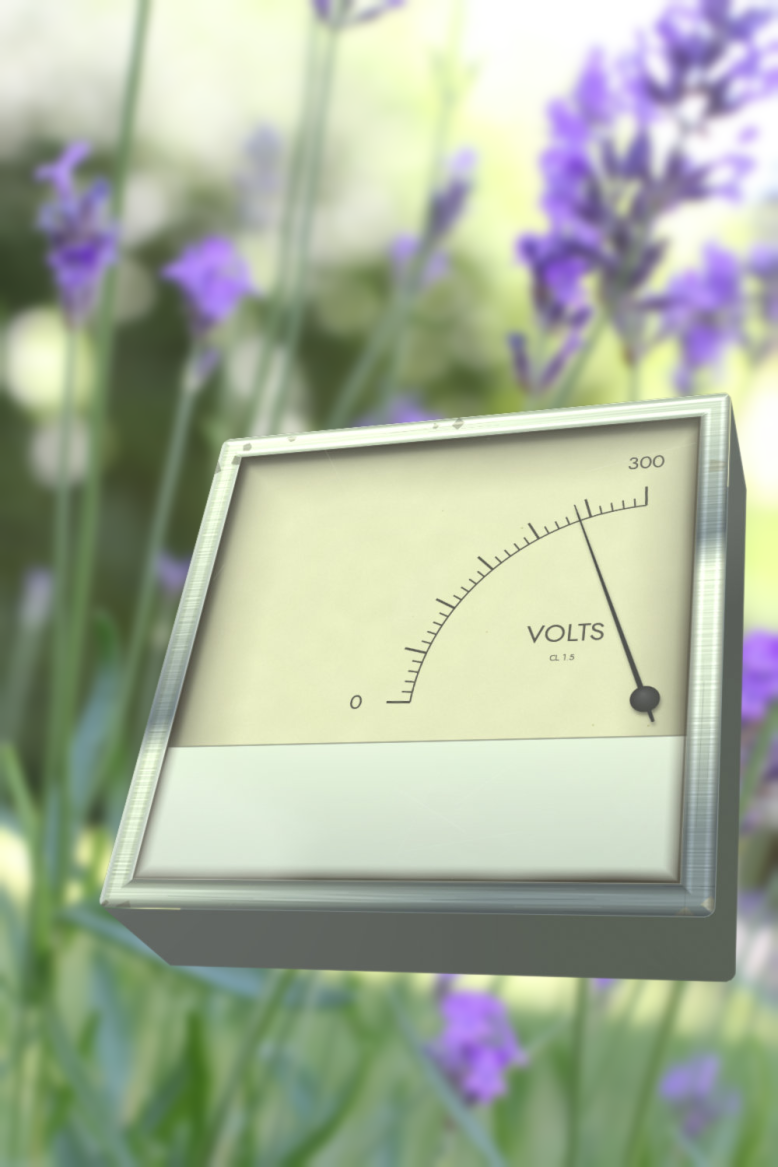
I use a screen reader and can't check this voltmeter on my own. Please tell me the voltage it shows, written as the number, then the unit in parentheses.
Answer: 240 (V)
